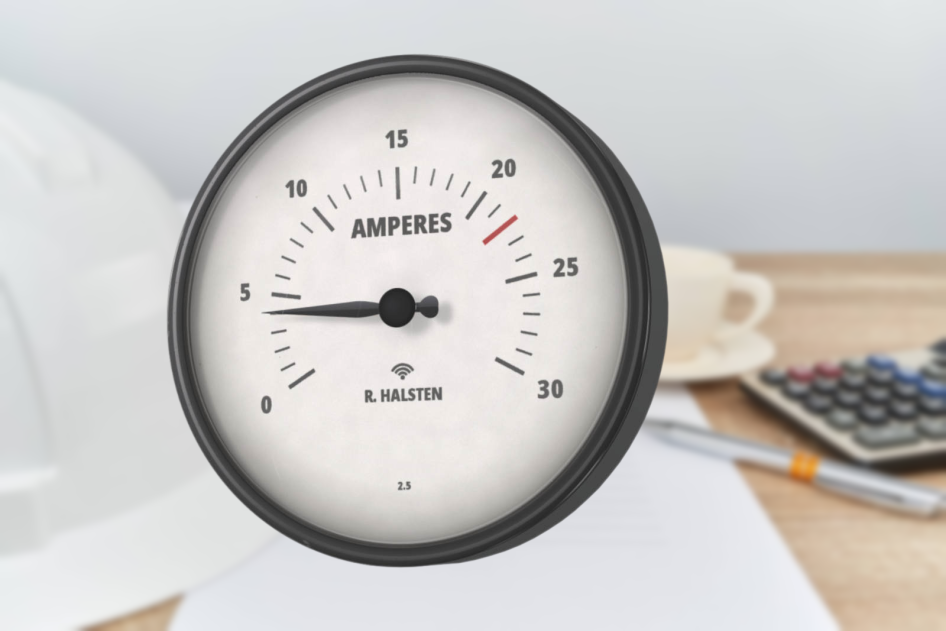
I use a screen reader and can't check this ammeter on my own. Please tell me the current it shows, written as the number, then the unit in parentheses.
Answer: 4 (A)
